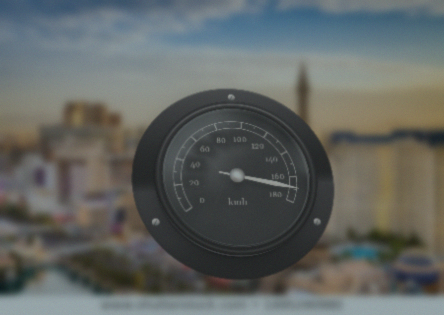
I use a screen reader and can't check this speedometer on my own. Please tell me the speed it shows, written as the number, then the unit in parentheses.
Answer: 170 (km/h)
